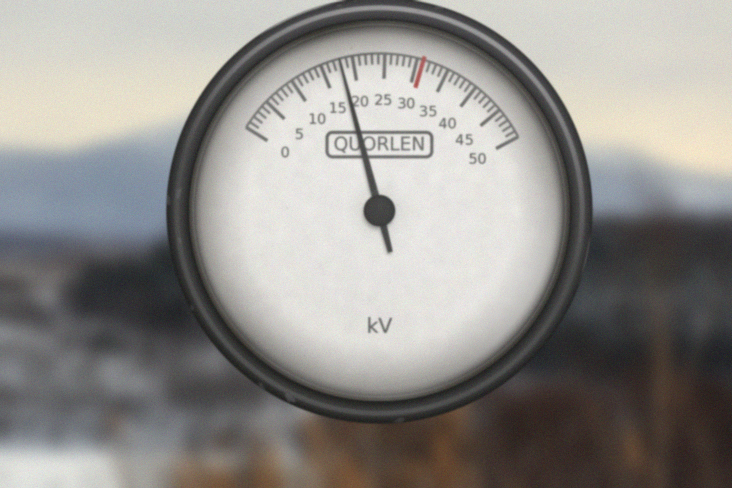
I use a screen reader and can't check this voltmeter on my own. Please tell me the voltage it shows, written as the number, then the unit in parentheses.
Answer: 18 (kV)
